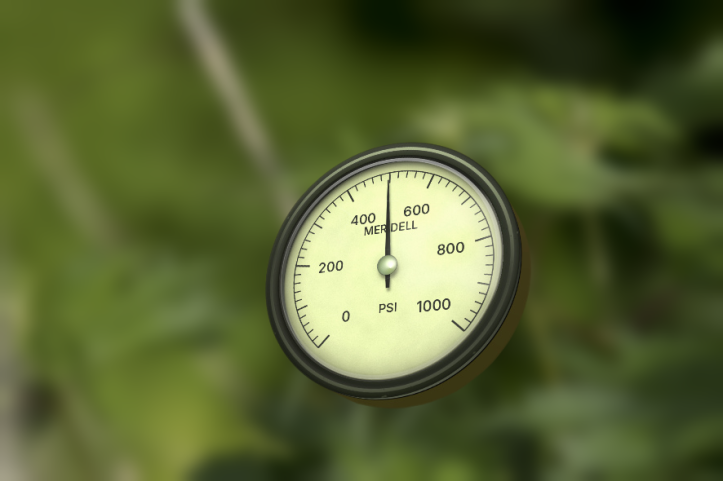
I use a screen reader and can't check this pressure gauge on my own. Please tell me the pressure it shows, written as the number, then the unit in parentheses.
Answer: 500 (psi)
